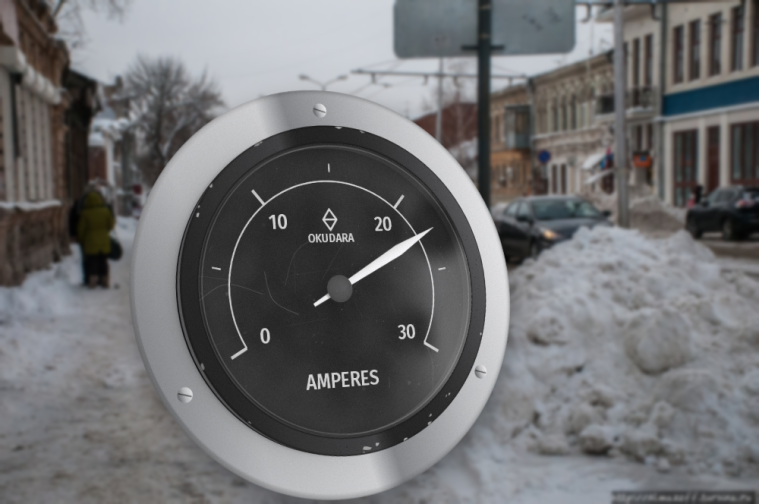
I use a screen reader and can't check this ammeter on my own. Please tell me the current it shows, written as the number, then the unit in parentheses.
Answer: 22.5 (A)
